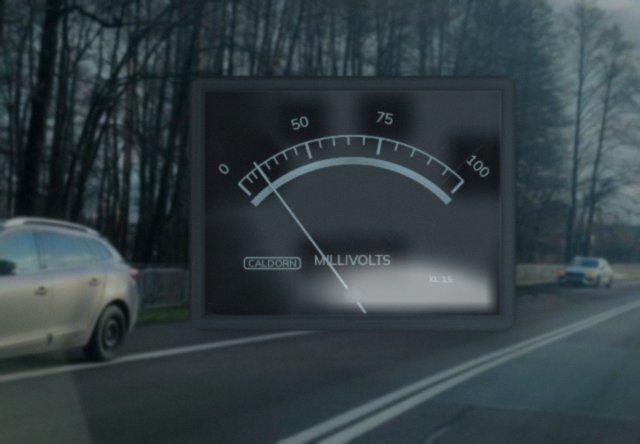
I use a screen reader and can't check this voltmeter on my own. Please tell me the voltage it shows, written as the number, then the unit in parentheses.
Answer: 25 (mV)
